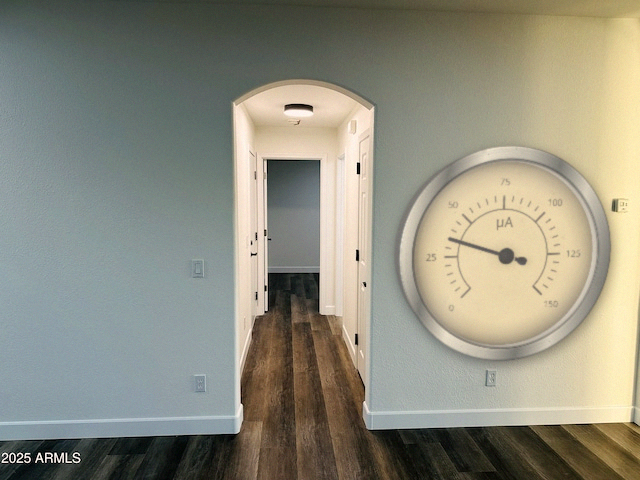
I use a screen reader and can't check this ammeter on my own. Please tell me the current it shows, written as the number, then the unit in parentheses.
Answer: 35 (µA)
